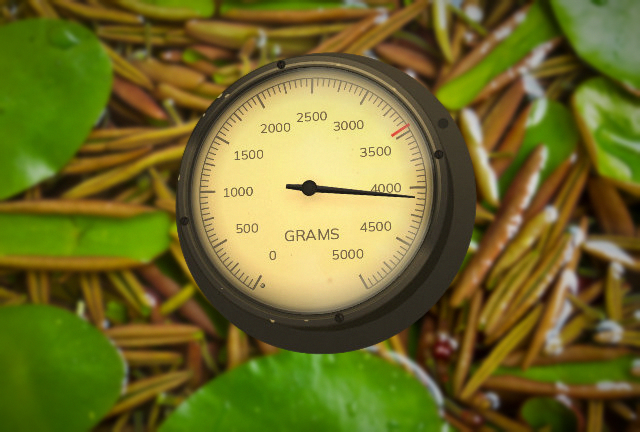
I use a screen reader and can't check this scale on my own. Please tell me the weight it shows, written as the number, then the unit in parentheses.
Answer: 4100 (g)
